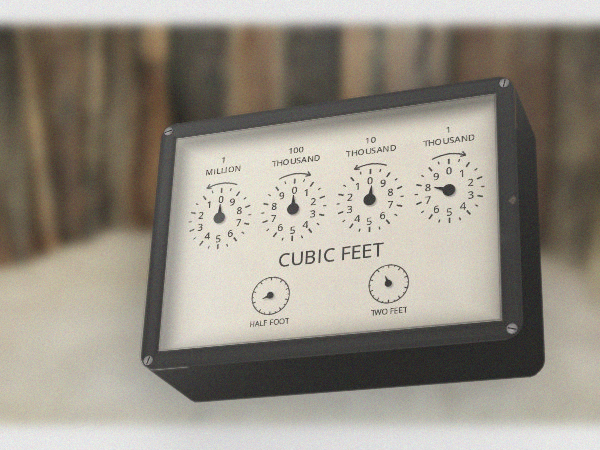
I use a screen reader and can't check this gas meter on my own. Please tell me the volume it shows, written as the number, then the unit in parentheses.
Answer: 999800 (ft³)
